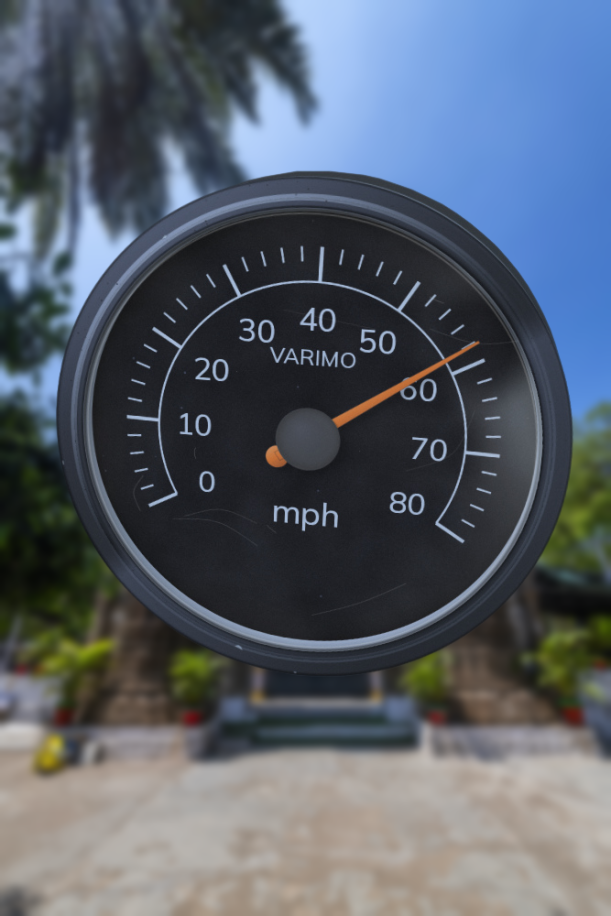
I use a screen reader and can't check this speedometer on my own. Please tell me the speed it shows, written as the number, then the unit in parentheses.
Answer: 58 (mph)
